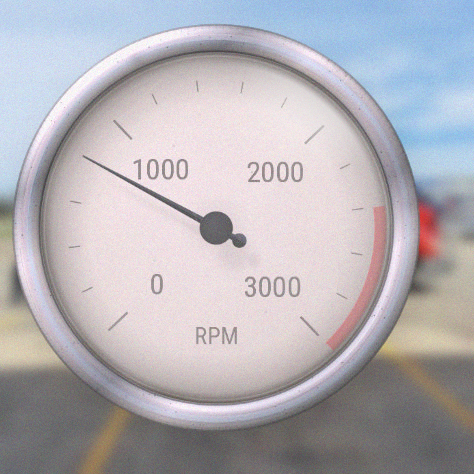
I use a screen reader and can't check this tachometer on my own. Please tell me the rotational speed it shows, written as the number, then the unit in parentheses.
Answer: 800 (rpm)
